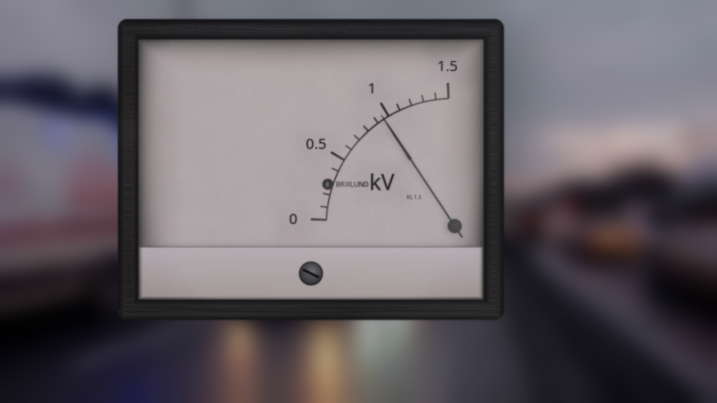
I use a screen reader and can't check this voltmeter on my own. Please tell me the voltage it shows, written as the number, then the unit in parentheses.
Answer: 0.95 (kV)
